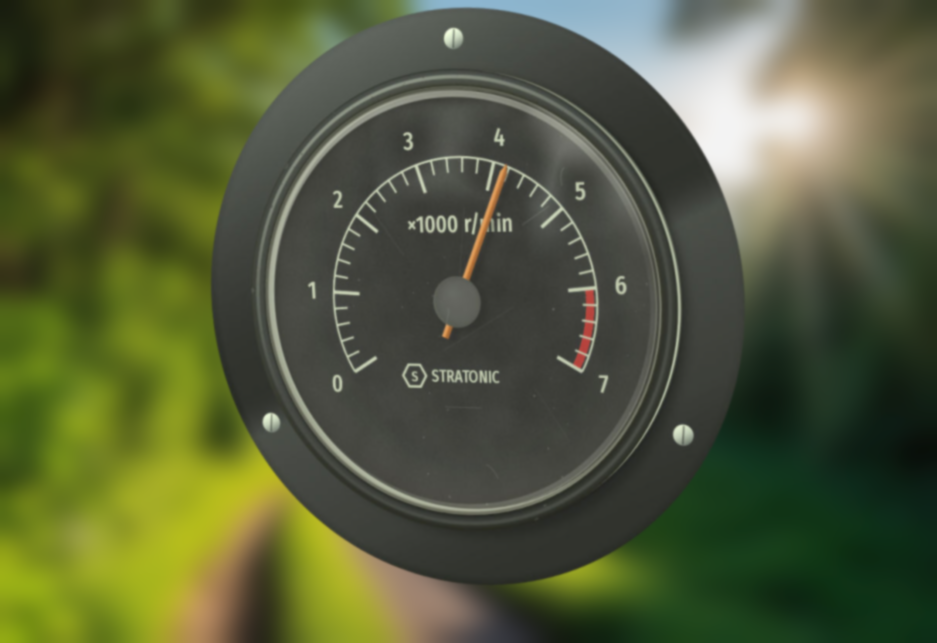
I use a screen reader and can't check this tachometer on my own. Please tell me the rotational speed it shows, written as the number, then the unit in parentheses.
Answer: 4200 (rpm)
